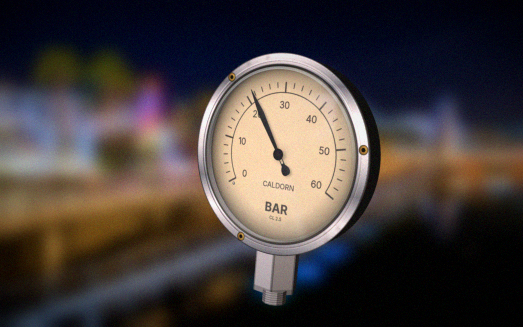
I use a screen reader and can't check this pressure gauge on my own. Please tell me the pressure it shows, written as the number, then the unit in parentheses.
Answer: 22 (bar)
